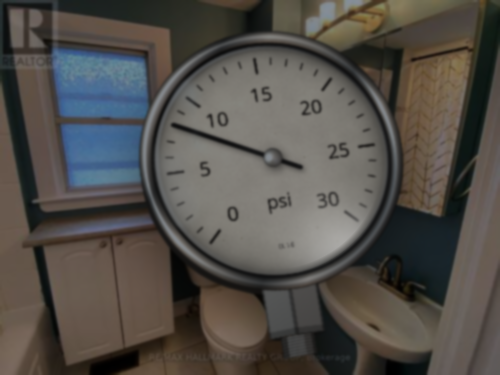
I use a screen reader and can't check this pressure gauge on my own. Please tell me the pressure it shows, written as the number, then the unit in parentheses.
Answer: 8 (psi)
